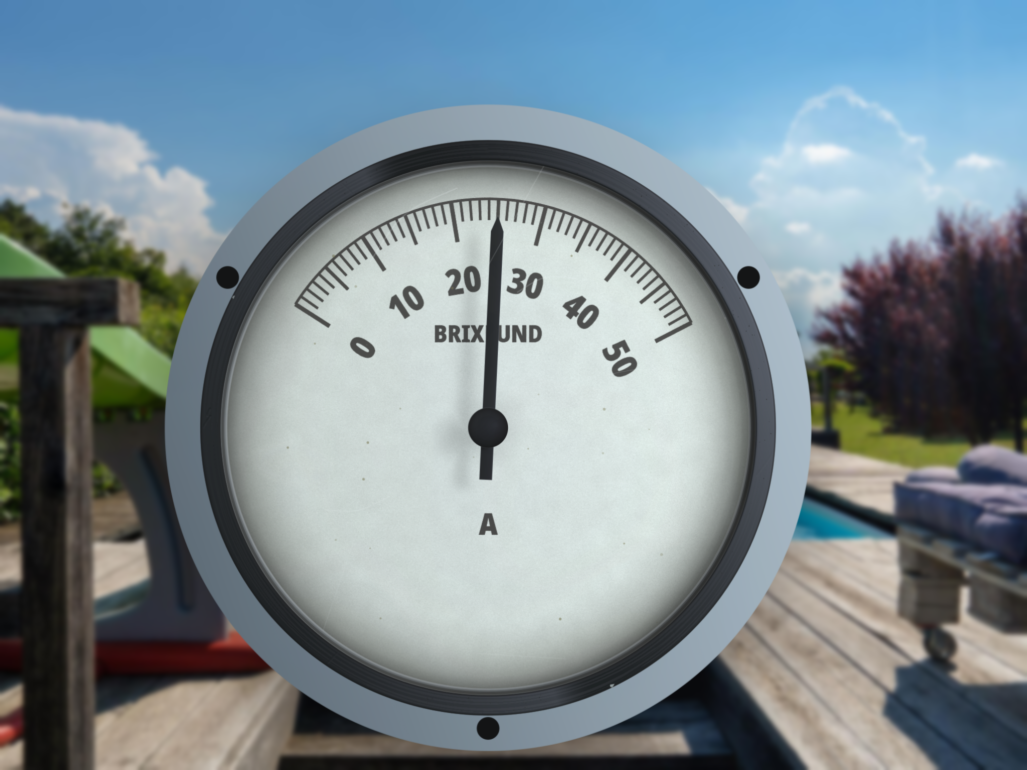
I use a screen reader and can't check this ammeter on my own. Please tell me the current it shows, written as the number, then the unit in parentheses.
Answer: 25 (A)
